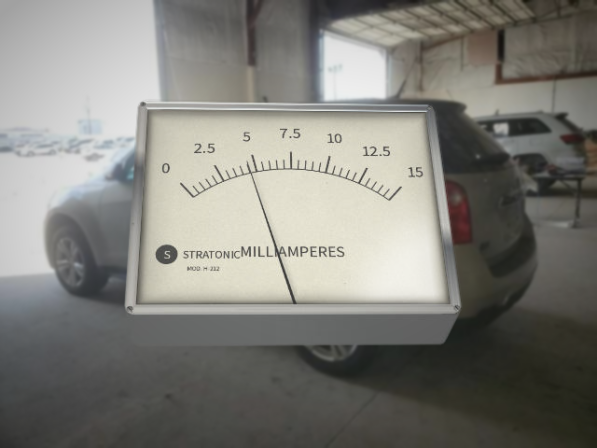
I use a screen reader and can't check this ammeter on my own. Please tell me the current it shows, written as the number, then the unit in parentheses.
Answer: 4.5 (mA)
